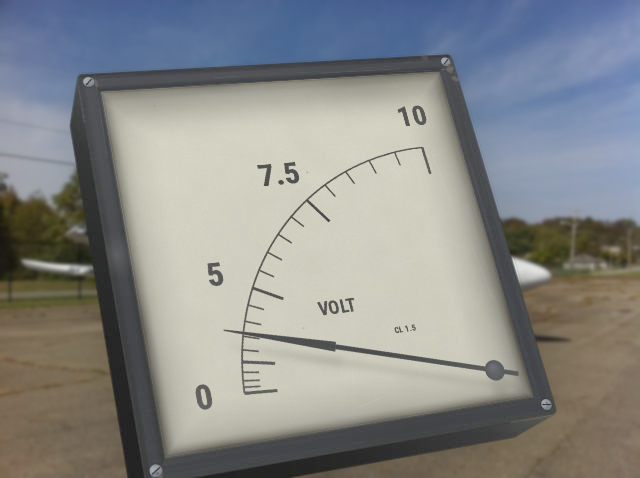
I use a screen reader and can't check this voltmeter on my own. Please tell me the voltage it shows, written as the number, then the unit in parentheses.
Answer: 3.5 (V)
